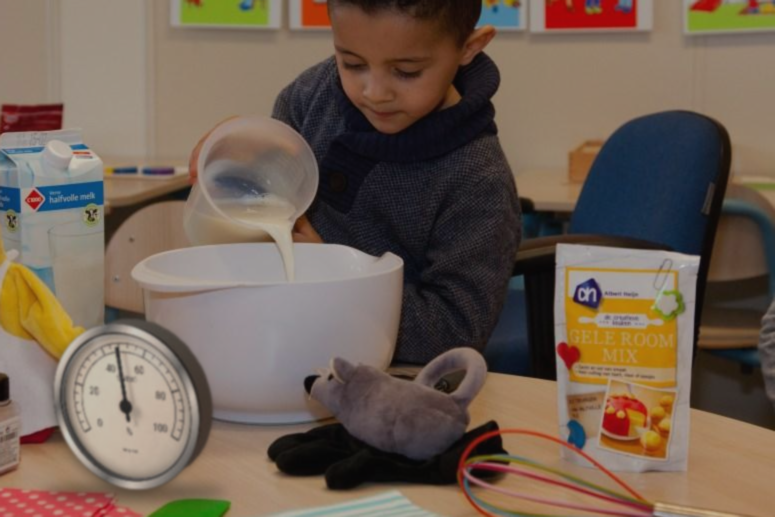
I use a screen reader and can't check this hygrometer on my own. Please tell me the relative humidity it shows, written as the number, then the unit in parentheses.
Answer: 48 (%)
